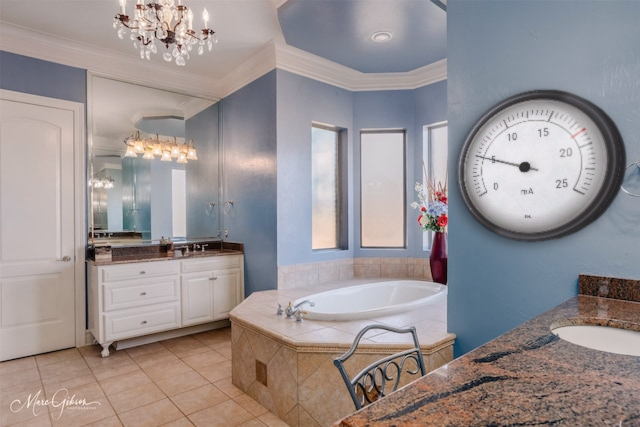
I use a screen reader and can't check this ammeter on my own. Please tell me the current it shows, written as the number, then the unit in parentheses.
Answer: 5 (mA)
